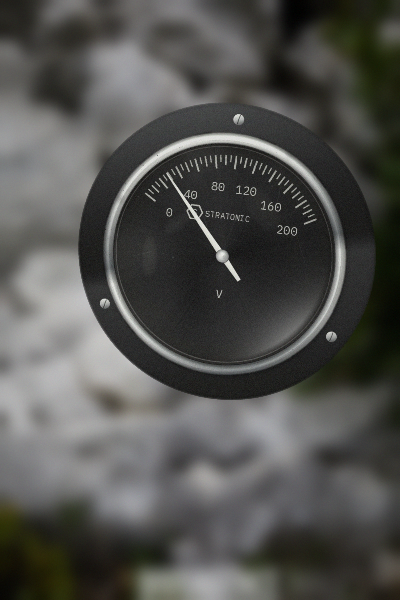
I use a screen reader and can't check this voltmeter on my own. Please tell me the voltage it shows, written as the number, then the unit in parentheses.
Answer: 30 (V)
